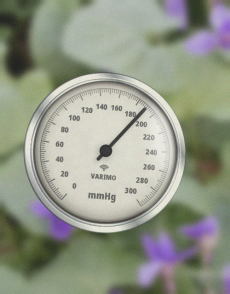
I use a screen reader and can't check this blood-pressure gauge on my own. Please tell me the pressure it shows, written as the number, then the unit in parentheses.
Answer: 190 (mmHg)
